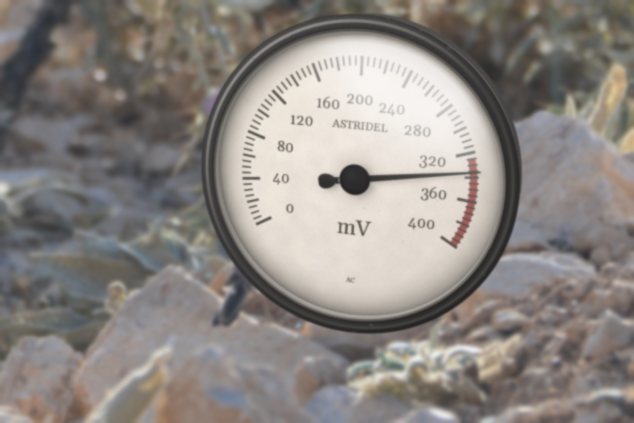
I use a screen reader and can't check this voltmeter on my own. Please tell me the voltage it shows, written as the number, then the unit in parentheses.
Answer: 335 (mV)
